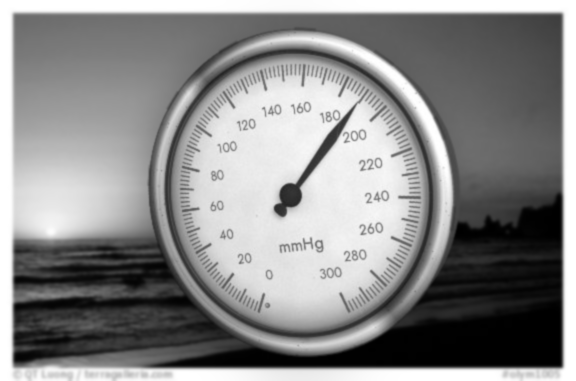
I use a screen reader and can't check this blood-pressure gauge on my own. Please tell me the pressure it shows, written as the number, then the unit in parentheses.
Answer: 190 (mmHg)
